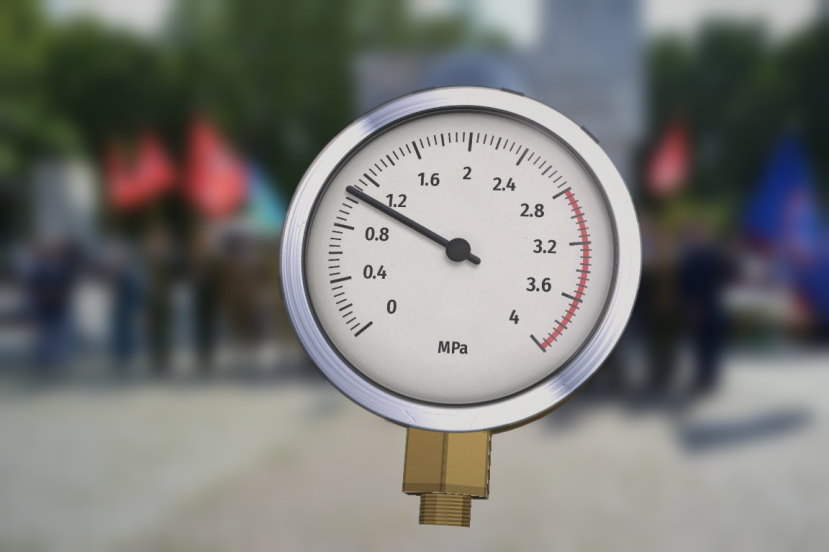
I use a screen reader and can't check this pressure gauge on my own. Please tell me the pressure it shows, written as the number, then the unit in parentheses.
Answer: 1.05 (MPa)
